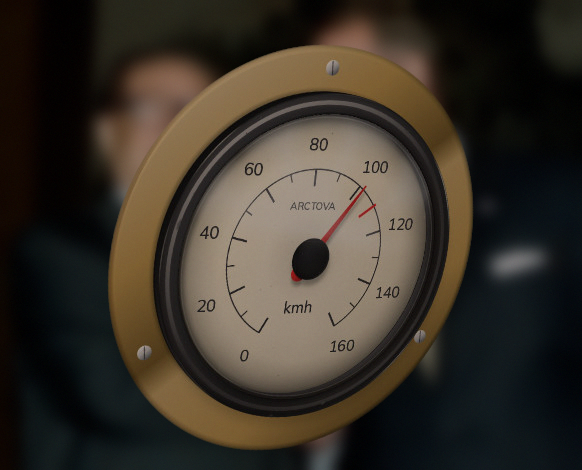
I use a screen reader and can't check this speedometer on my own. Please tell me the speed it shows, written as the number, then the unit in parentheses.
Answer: 100 (km/h)
